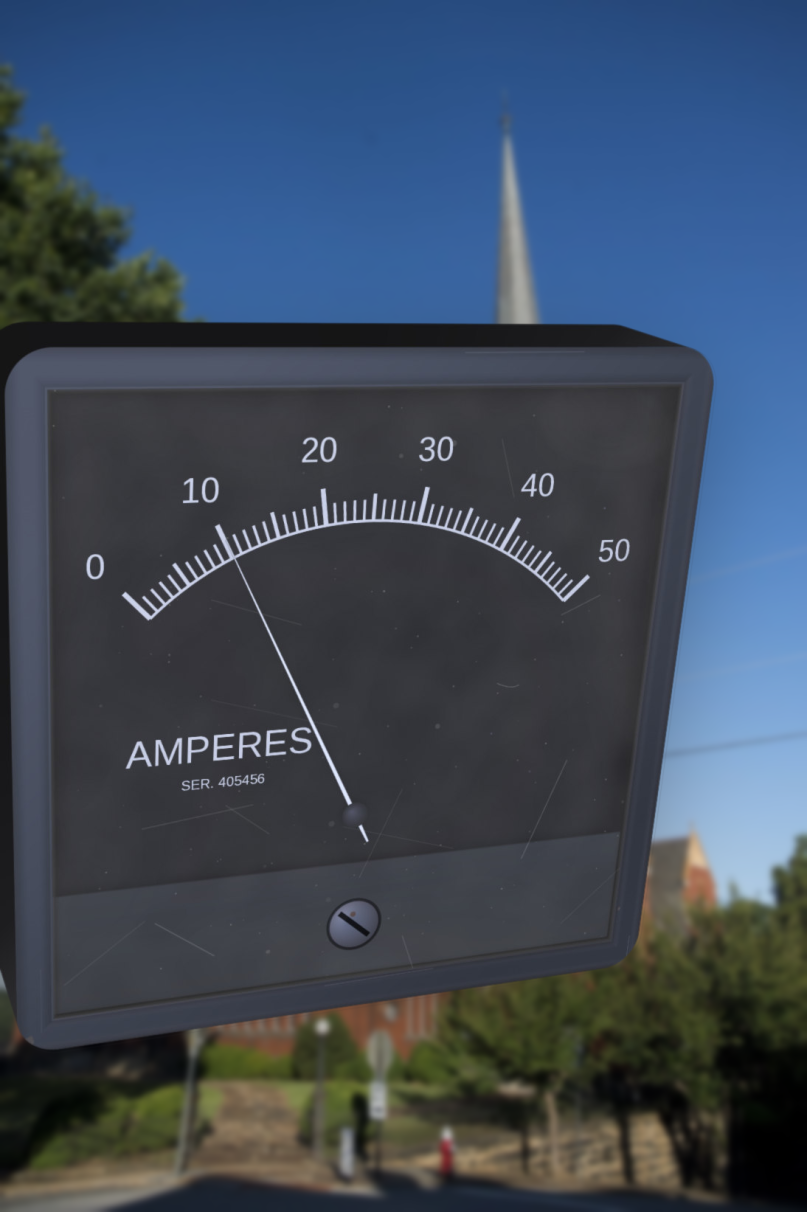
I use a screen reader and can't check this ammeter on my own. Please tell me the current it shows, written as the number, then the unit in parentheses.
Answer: 10 (A)
